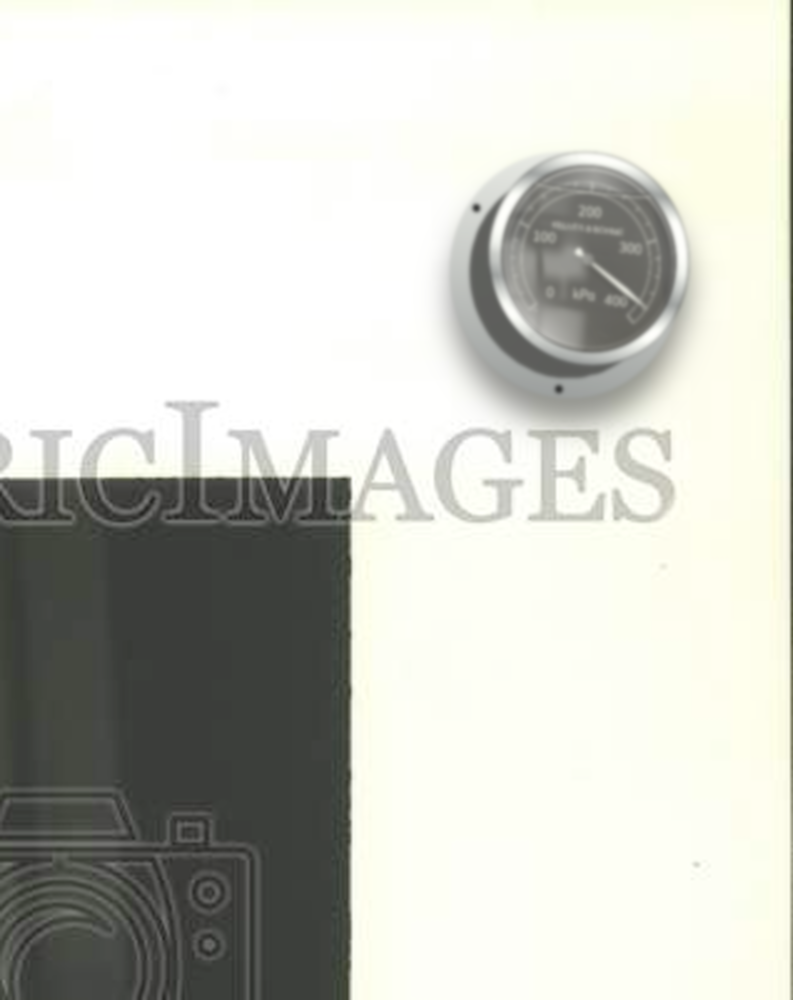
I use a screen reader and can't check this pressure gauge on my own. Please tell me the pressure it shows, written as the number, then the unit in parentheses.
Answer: 380 (kPa)
